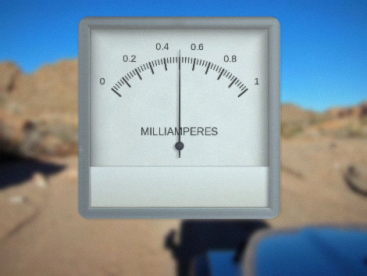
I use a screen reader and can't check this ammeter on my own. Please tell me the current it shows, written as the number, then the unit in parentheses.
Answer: 0.5 (mA)
